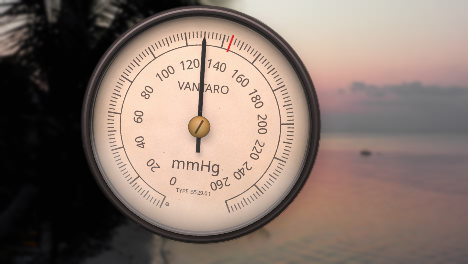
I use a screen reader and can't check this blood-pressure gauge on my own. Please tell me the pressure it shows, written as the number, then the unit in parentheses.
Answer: 130 (mmHg)
